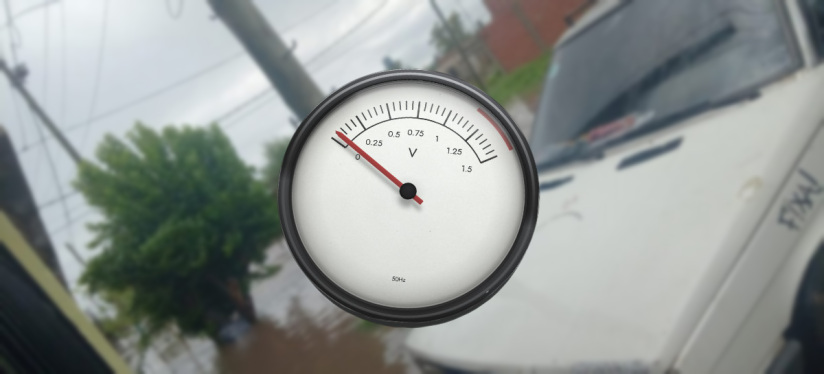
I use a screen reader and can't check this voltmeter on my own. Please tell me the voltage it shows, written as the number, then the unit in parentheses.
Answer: 0.05 (V)
